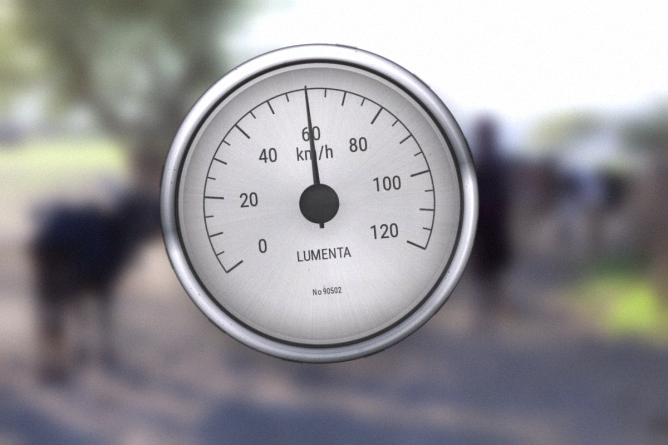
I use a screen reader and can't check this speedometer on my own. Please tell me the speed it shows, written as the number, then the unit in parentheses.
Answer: 60 (km/h)
